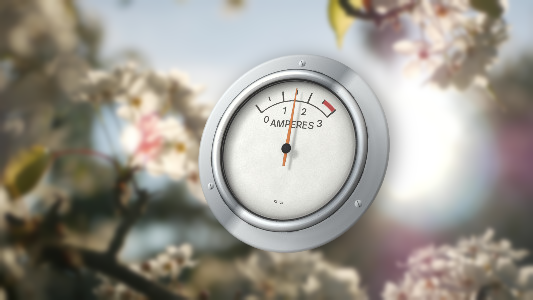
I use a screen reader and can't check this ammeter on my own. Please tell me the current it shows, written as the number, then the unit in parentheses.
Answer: 1.5 (A)
